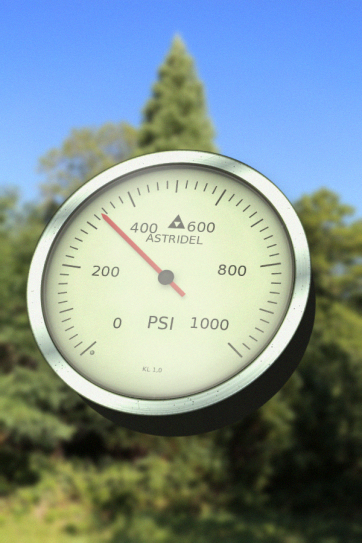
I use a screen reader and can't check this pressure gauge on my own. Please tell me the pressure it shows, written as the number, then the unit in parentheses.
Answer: 330 (psi)
